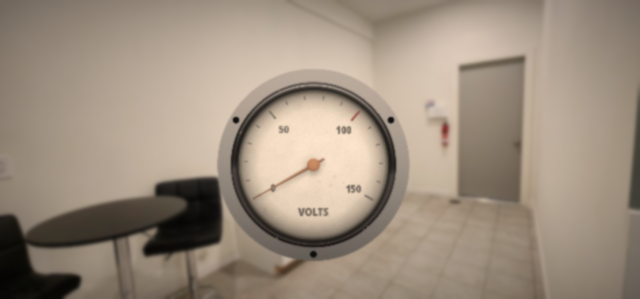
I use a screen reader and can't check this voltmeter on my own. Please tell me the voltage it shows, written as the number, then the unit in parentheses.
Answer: 0 (V)
